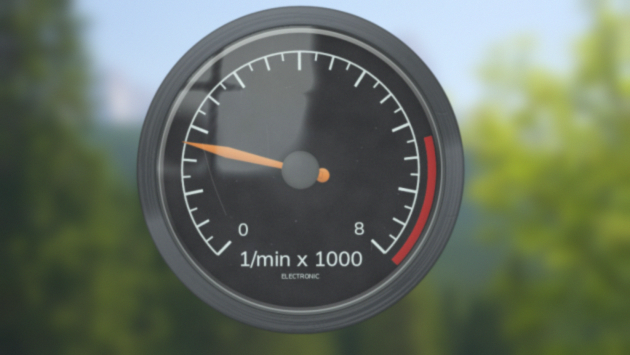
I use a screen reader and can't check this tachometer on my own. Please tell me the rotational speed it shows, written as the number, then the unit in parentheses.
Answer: 1750 (rpm)
